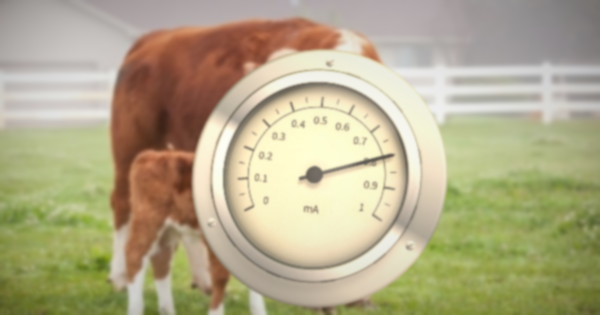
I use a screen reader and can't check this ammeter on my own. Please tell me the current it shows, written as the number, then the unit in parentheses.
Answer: 0.8 (mA)
